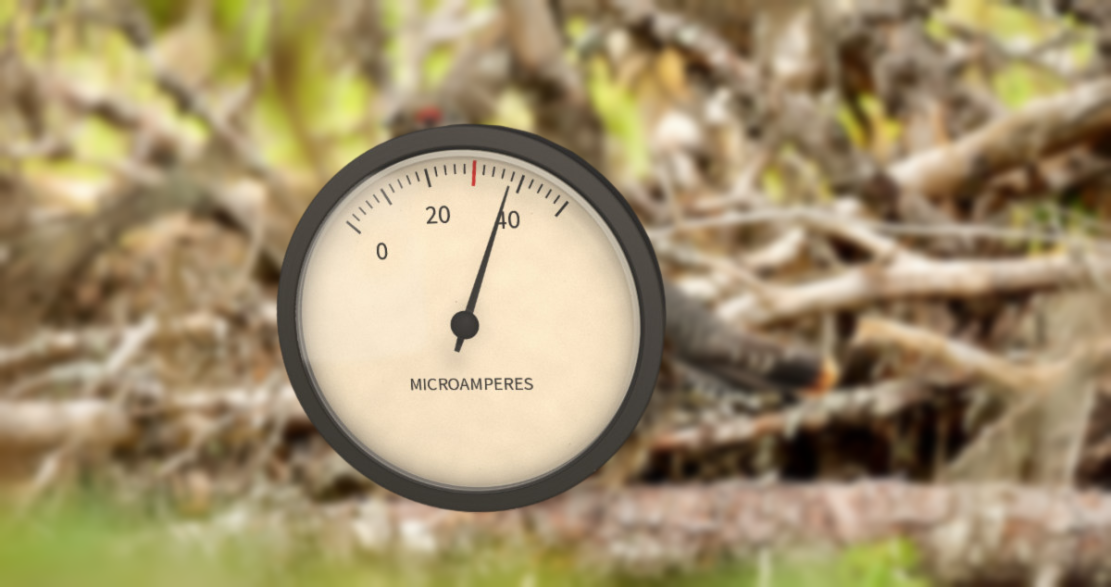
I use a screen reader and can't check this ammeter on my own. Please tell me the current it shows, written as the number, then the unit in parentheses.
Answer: 38 (µA)
